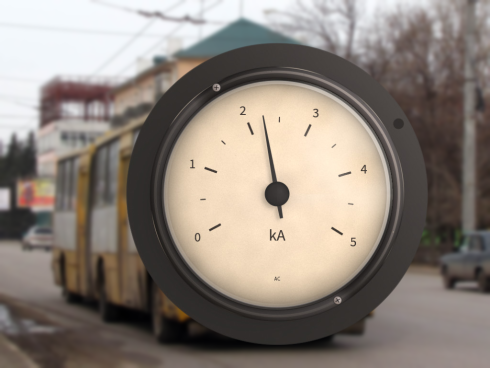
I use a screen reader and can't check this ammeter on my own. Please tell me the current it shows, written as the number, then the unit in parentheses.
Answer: 2.25 (kA)
